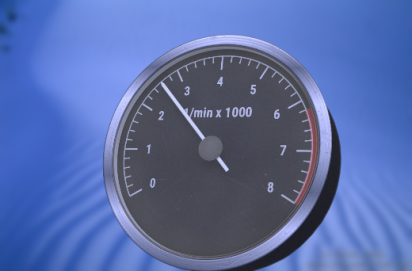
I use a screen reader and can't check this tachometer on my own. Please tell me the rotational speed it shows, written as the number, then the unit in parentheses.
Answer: 2600 (rpm)
